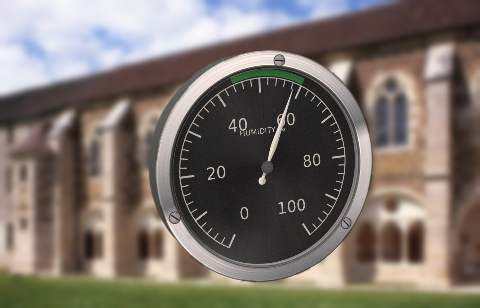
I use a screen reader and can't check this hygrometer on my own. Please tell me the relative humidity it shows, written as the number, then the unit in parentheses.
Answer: 58 (%)
